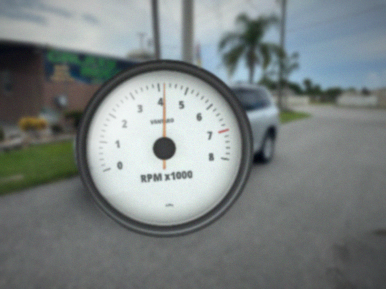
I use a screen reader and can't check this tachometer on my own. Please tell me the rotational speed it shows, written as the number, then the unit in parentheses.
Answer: 4200 (rpm)
